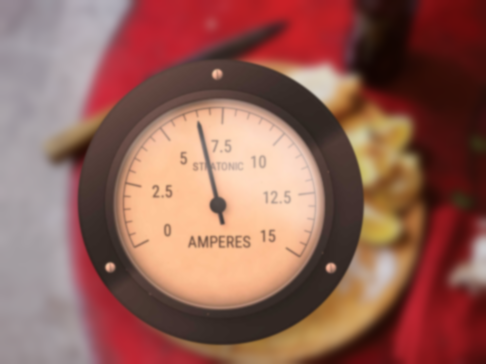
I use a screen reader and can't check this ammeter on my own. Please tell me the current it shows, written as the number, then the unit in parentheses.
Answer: 6.5 (A)
